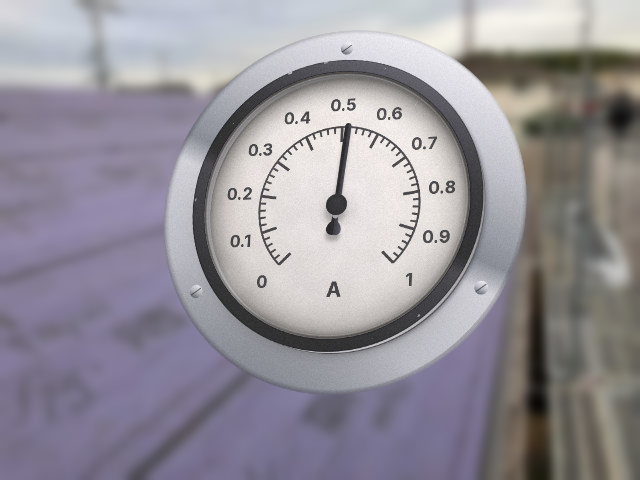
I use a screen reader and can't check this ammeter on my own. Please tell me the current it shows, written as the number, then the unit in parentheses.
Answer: 0.52 (A)
